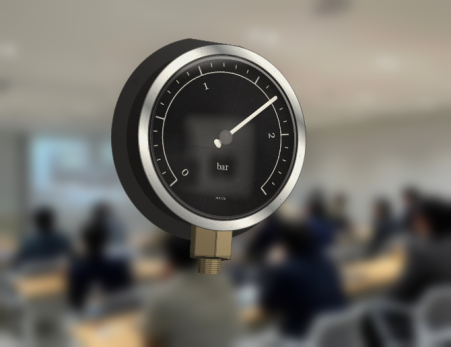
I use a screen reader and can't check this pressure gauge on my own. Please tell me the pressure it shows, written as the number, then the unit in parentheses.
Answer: 1.7 (bar)
